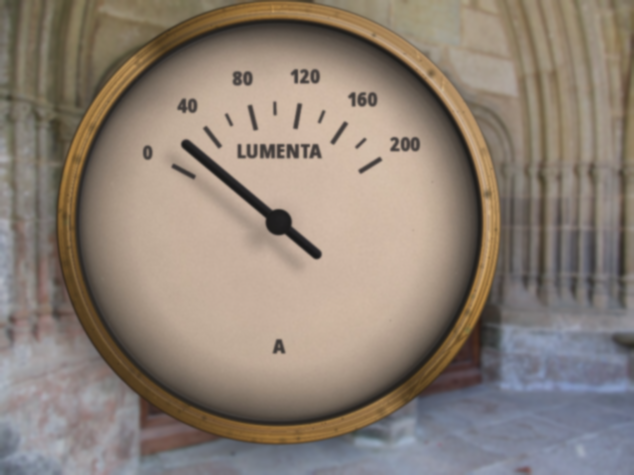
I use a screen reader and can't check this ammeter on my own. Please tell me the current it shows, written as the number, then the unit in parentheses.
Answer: 20 (A)
